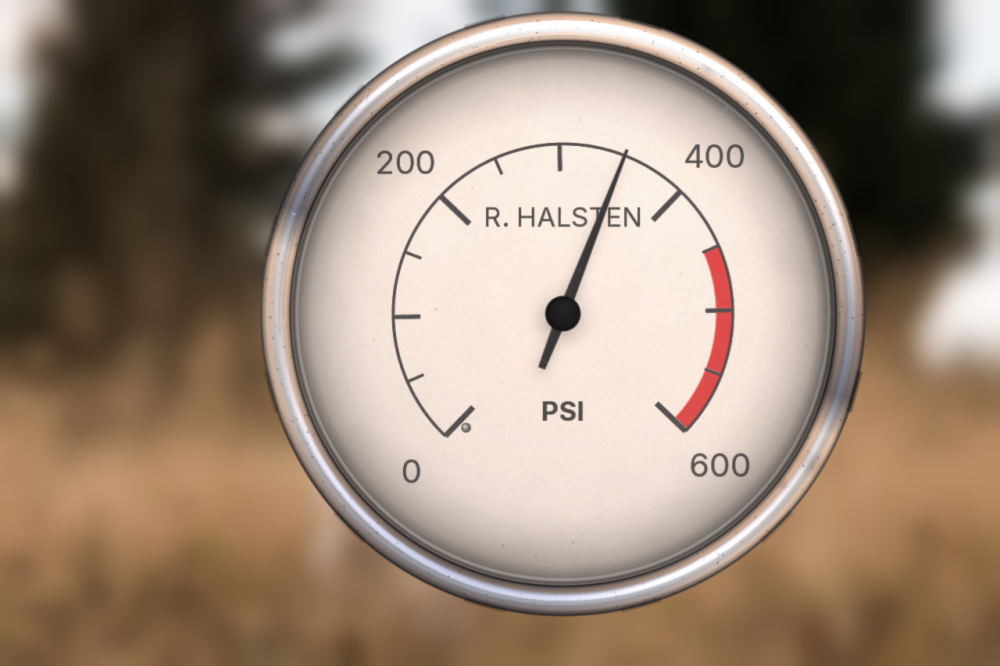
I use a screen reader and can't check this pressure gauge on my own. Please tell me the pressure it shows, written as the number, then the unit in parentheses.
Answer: 350 (psi)
